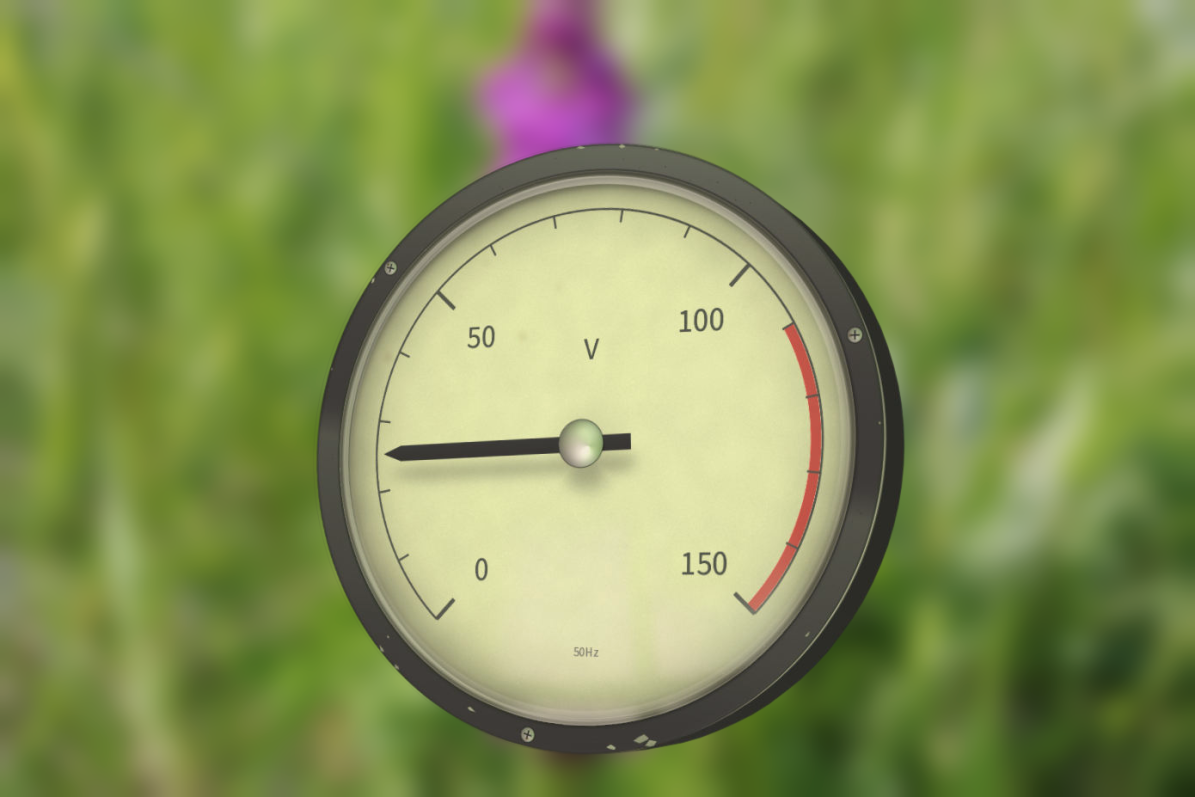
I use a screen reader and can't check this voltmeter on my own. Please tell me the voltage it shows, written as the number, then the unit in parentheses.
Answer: 25 (V)
